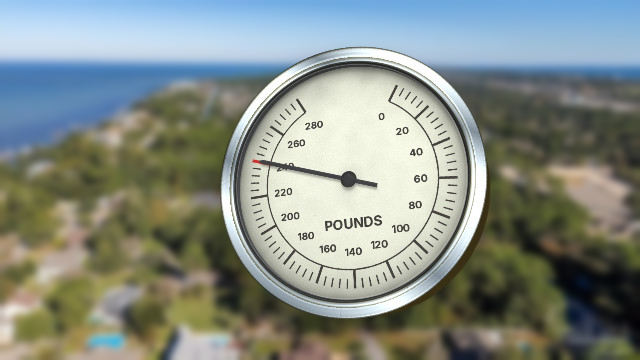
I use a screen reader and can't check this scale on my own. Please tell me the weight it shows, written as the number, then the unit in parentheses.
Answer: 240 (lb)
